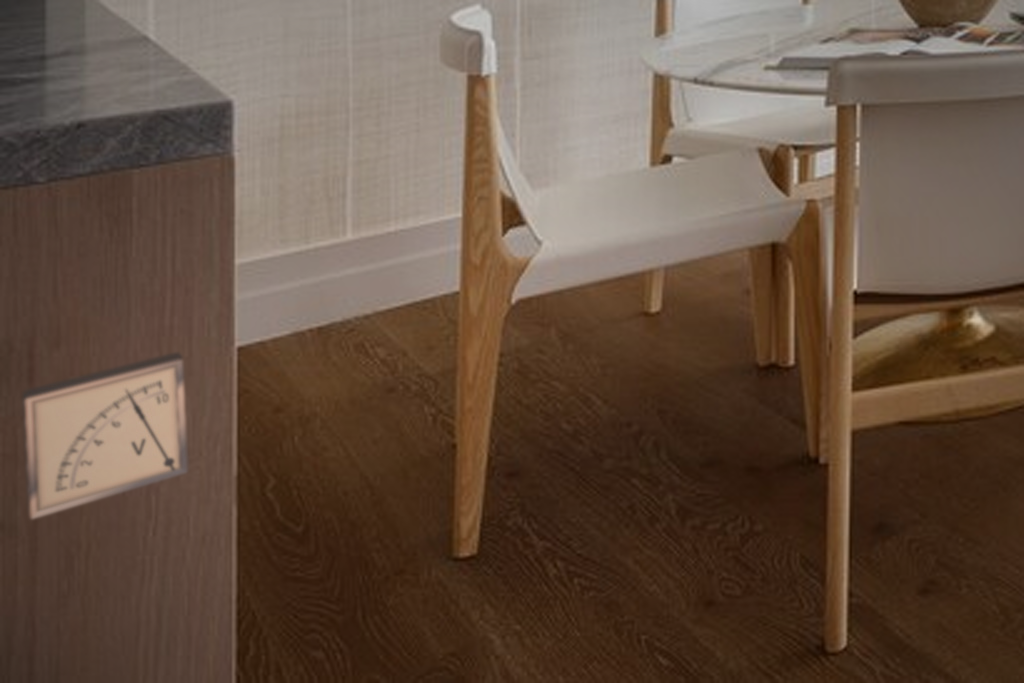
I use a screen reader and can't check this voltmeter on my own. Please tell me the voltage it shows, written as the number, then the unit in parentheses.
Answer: 8 (V)
